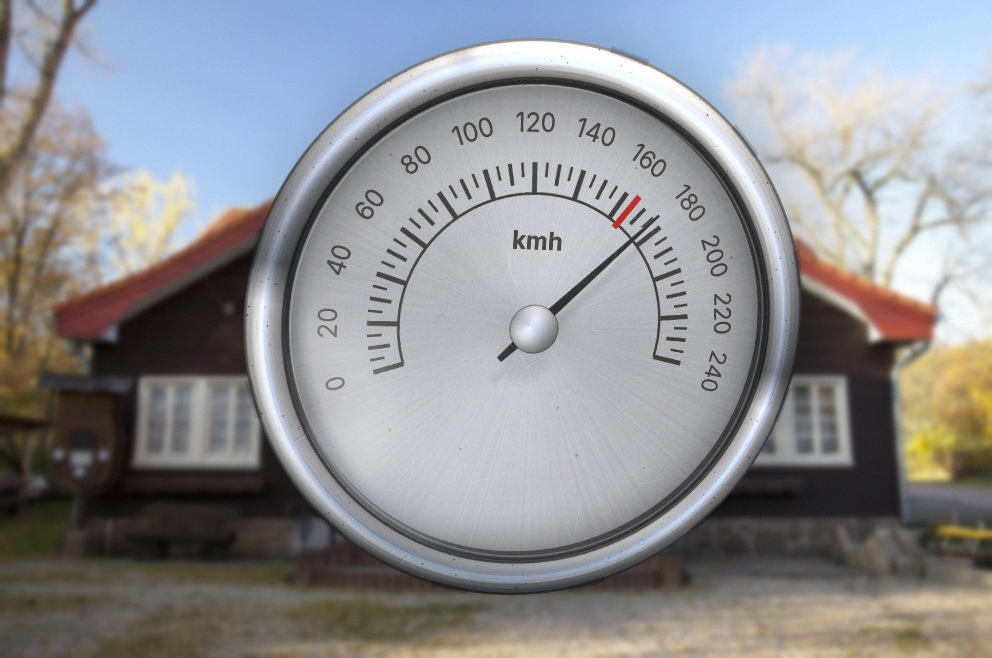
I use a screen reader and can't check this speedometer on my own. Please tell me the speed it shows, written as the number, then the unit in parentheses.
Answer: 175 (km/h)
